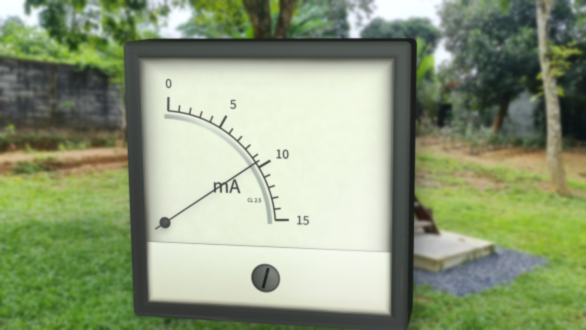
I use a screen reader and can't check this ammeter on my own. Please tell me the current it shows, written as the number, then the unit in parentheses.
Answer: 9.5 (mA)
